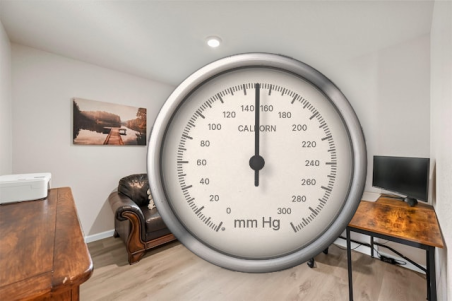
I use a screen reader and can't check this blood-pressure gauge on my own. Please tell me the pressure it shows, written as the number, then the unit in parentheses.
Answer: 150 (mmHg)
